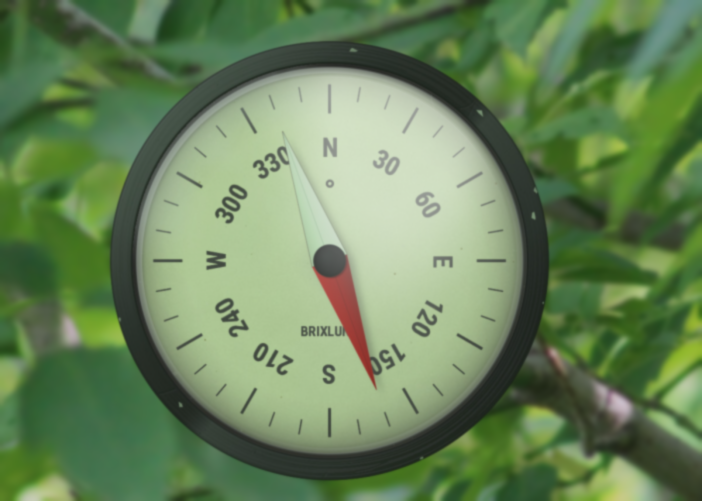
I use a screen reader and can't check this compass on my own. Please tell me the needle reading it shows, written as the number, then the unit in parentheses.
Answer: 160 (°)
